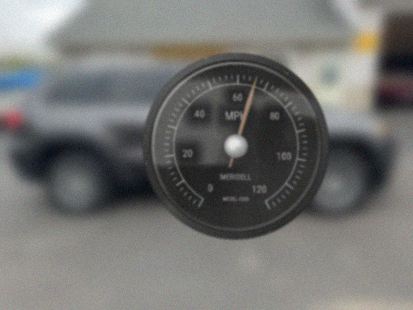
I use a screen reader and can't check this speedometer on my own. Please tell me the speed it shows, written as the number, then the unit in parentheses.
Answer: 66 (mph)
